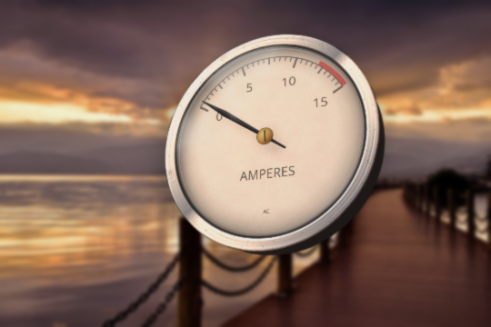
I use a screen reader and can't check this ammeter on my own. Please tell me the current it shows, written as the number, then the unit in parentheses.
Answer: 0.5 (A)
